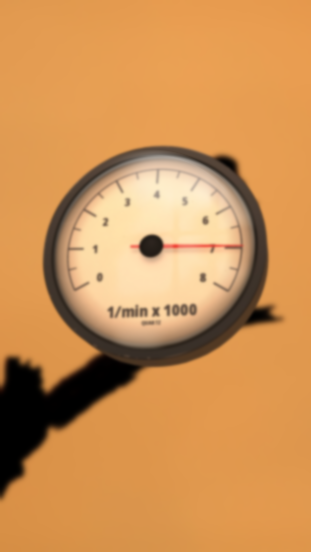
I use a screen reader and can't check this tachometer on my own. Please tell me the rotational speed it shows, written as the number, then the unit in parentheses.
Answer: 7000 (rpm)
